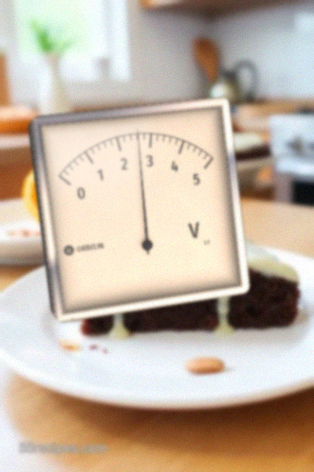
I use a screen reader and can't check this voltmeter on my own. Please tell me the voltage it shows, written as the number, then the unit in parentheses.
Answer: 2.6 (V)
